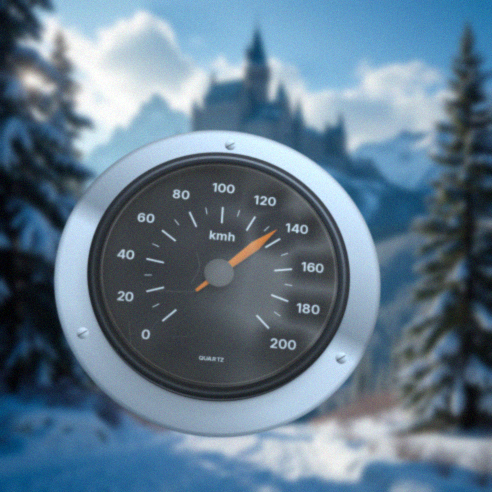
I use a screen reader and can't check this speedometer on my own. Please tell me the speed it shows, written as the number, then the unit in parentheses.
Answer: 135 (km/h)
